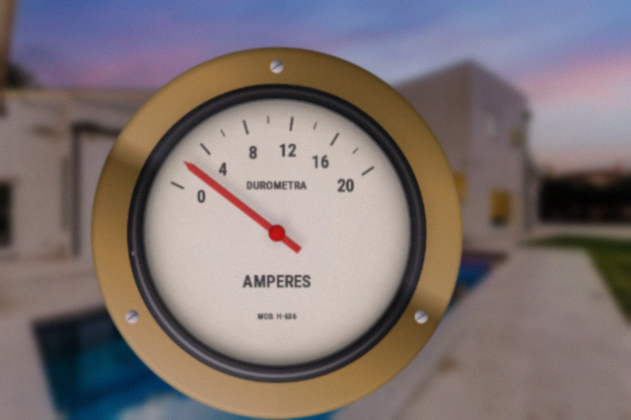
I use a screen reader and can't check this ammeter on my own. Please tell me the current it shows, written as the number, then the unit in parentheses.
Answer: 2 (A)
